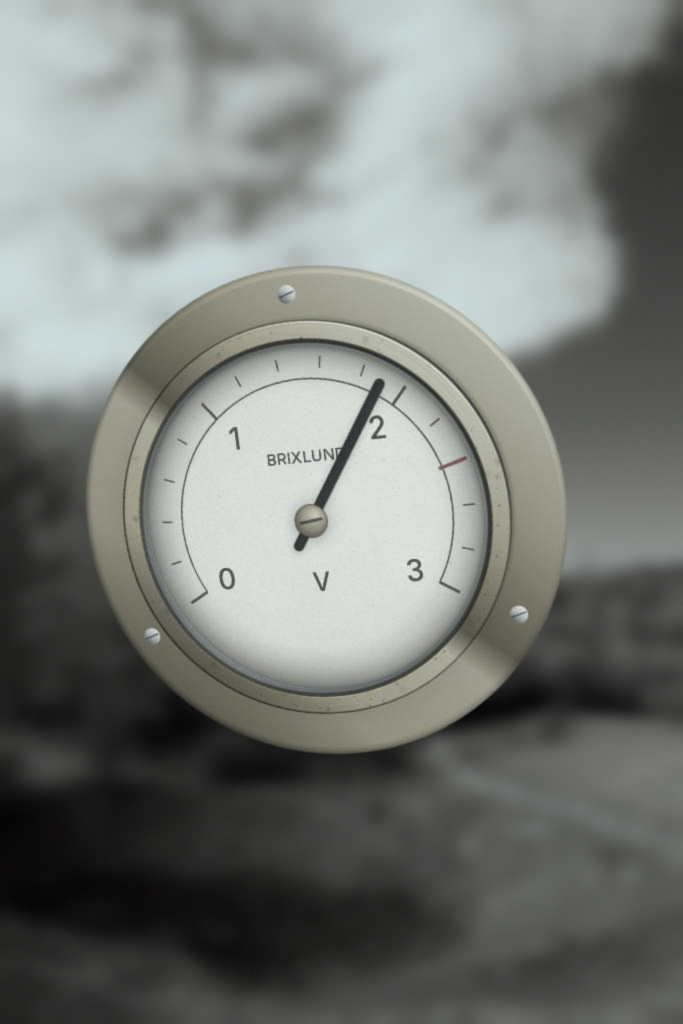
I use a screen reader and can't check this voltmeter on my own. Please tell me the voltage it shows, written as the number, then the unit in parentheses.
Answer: 1.9 (V)
